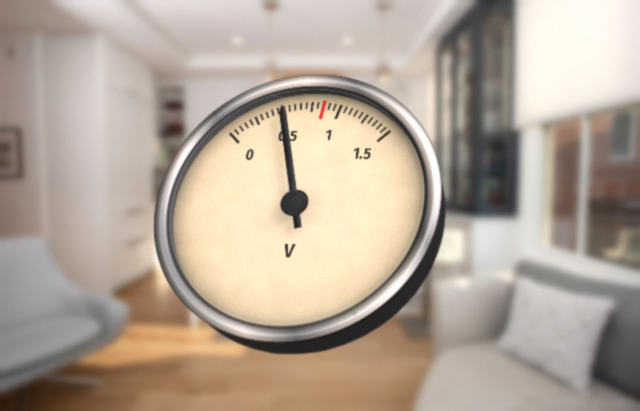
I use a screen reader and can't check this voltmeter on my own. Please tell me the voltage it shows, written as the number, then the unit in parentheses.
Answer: 0.5 (V)
